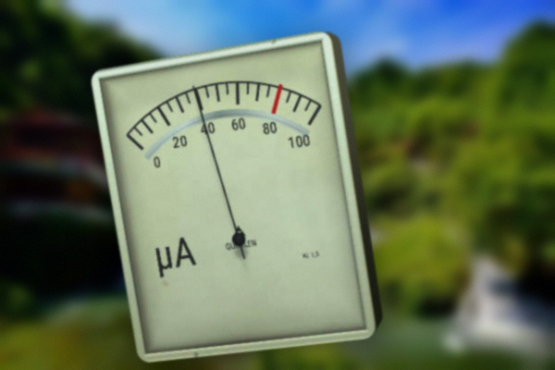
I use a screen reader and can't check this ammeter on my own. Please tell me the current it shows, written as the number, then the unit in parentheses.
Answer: 40 (µA)
